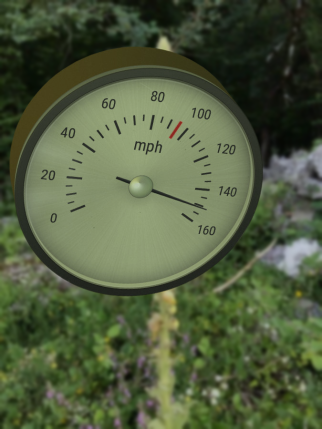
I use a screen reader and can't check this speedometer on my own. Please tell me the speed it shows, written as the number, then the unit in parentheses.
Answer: 150 (mph)
